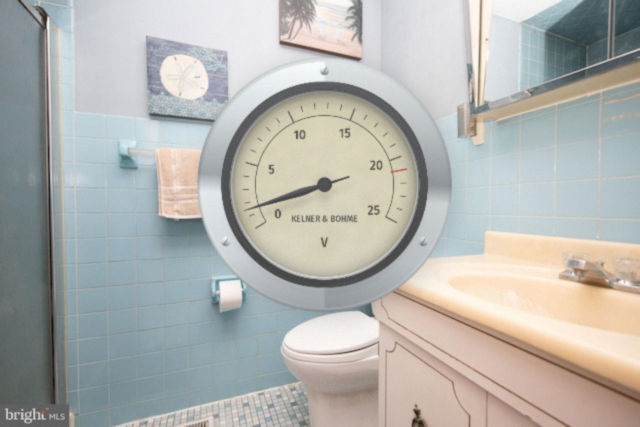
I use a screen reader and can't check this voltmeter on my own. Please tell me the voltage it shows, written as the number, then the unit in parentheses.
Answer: 1.5 (V)
